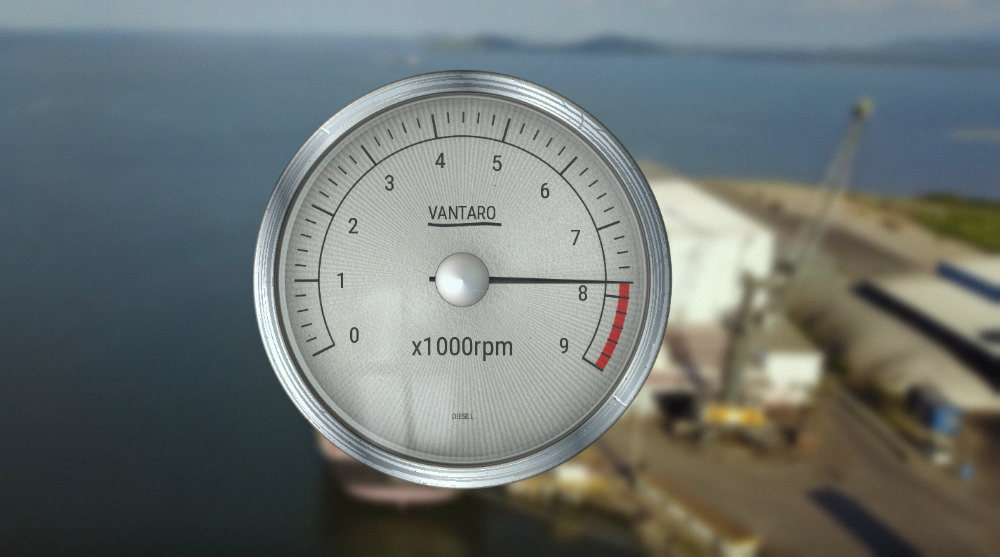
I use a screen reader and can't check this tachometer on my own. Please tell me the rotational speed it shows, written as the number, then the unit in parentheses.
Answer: 7800 (rpm)
